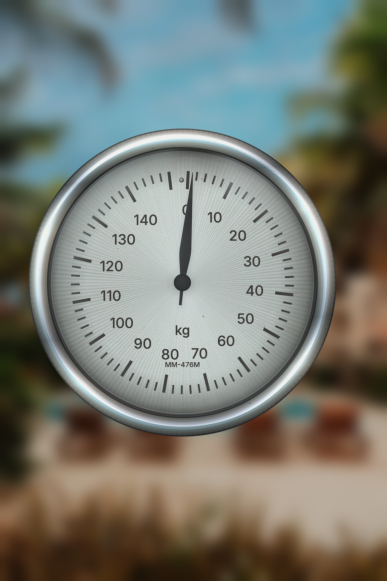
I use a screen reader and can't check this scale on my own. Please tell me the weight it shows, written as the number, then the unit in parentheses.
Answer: 1 (kg)
